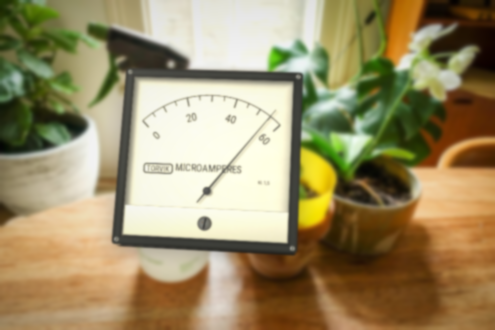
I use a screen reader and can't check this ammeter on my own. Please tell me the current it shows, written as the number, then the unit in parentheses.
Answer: 55 (µA)
